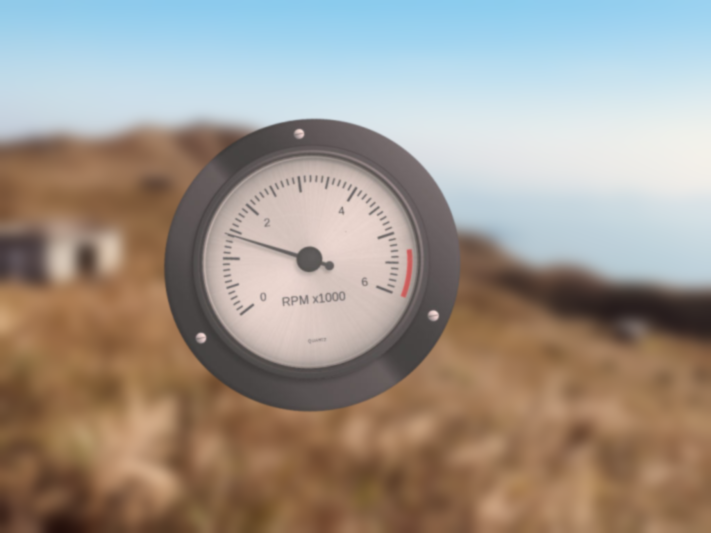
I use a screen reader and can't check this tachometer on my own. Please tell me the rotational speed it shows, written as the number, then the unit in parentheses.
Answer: 1400 (rpm)
